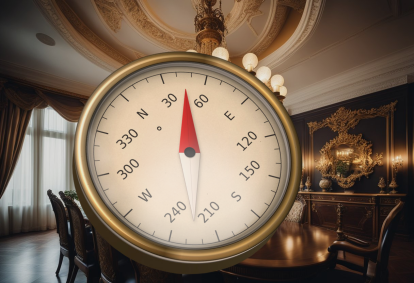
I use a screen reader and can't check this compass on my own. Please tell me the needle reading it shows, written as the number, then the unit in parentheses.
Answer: 45 (°)
